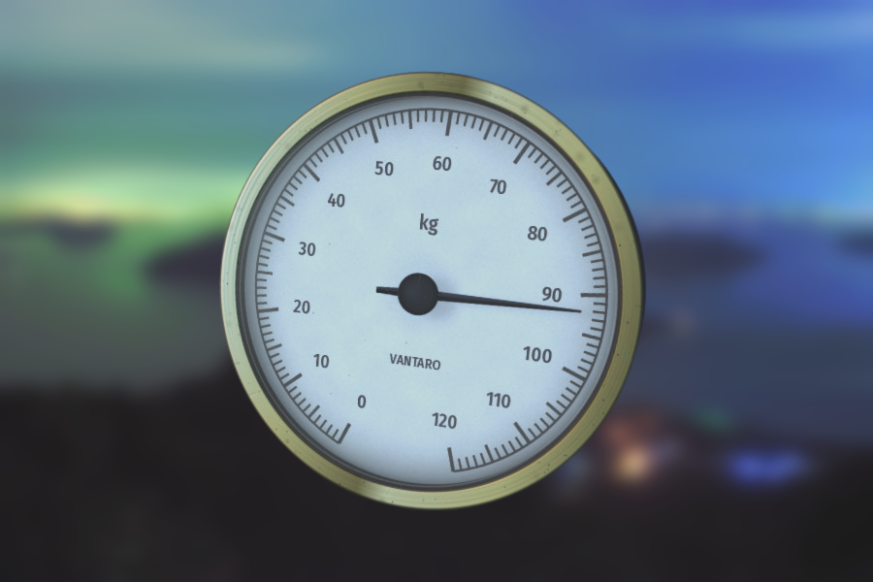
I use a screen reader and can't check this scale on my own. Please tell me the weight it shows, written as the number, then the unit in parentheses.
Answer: 92 (kg)
